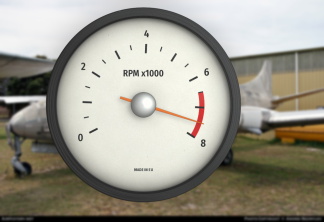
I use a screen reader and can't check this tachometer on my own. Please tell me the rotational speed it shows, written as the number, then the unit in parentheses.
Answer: 7500 (rpm)
